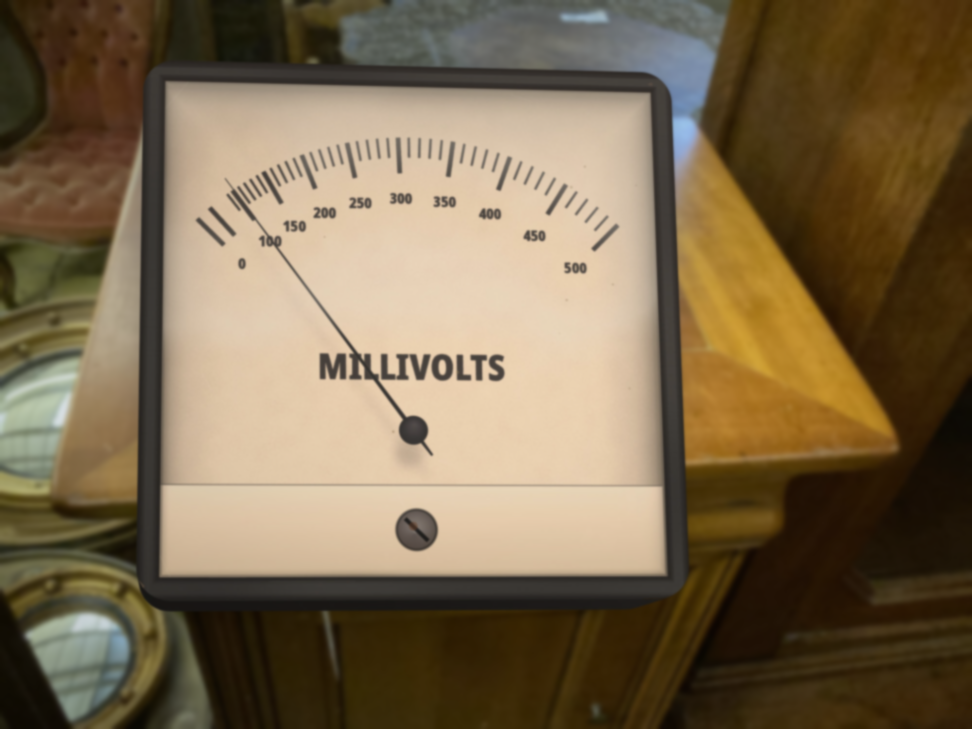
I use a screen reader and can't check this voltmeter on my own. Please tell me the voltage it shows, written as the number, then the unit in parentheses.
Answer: 100 (mV)
